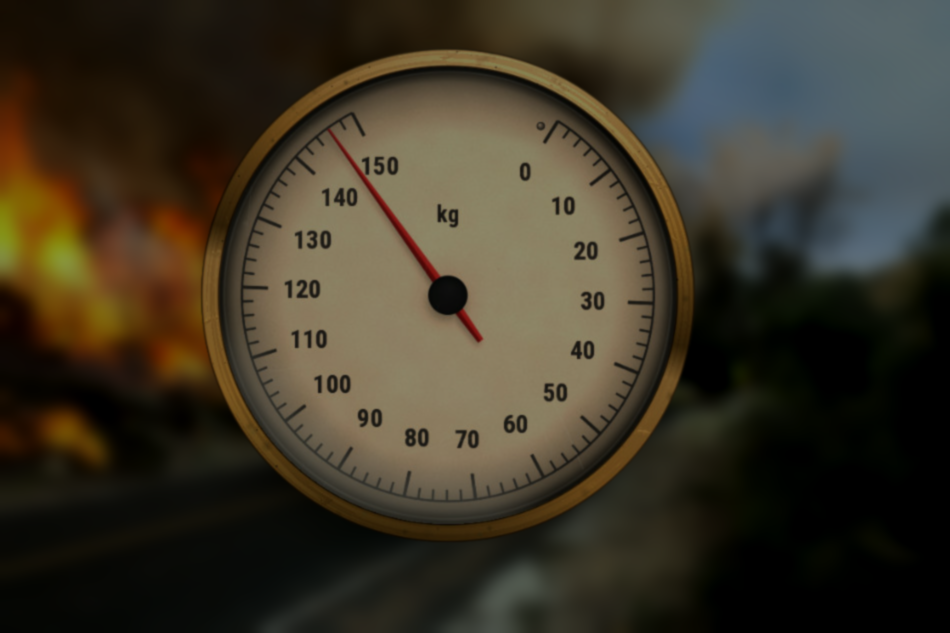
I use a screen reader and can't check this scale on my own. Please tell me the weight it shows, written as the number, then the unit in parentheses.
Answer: 146 (kg)
